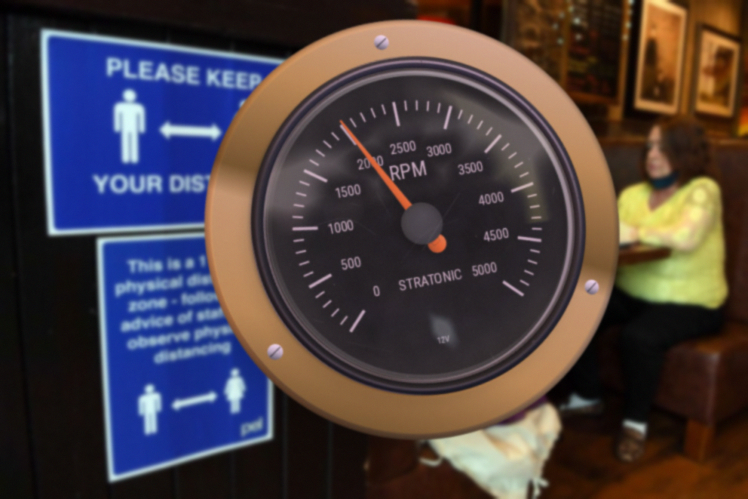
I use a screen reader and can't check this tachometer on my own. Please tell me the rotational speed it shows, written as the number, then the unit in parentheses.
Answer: 2000 (rpm)
